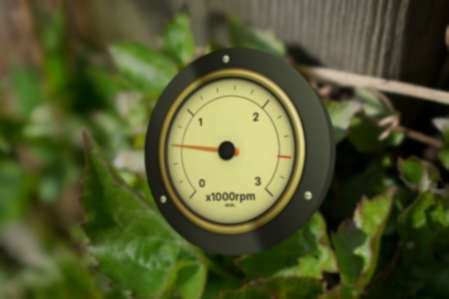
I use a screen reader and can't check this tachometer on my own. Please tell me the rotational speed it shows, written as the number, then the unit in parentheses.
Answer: 600 (rpm)
